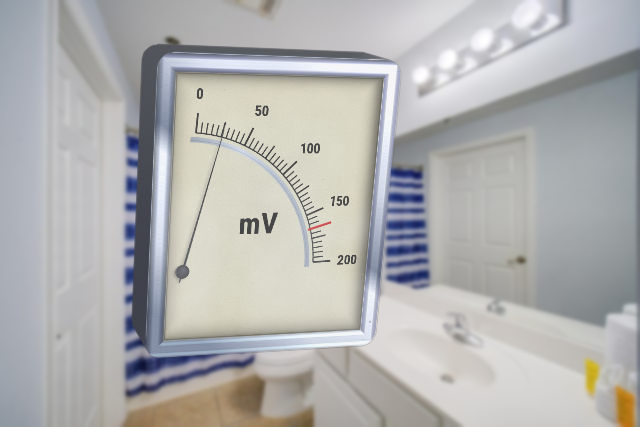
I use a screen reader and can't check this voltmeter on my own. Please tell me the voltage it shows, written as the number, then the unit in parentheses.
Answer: 25 (mV)
